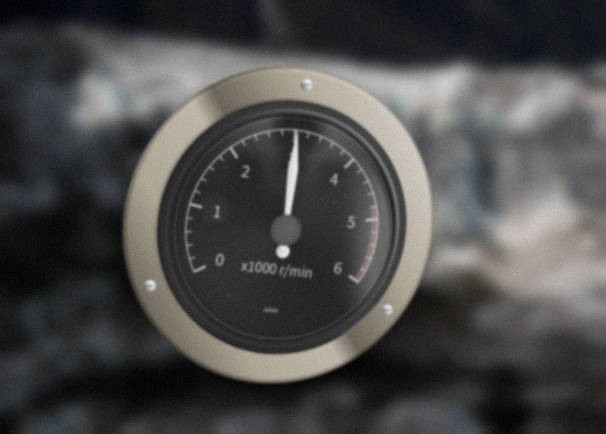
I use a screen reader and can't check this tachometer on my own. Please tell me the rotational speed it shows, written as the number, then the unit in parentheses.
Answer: 3000 (rpm)
